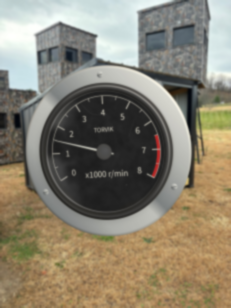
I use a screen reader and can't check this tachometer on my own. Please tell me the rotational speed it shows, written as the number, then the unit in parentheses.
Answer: 1500 (rpm)
